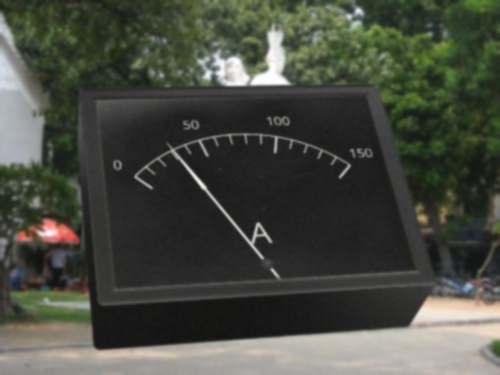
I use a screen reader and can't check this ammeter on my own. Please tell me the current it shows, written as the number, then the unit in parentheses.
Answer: 30 (A)
